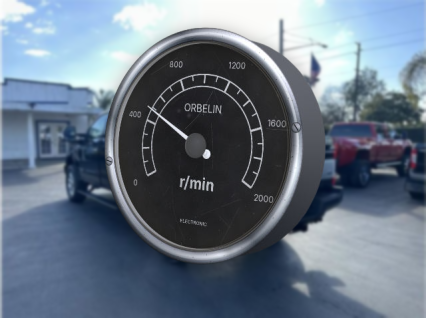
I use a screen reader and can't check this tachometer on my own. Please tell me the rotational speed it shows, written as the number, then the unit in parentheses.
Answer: 500 (rpm)
